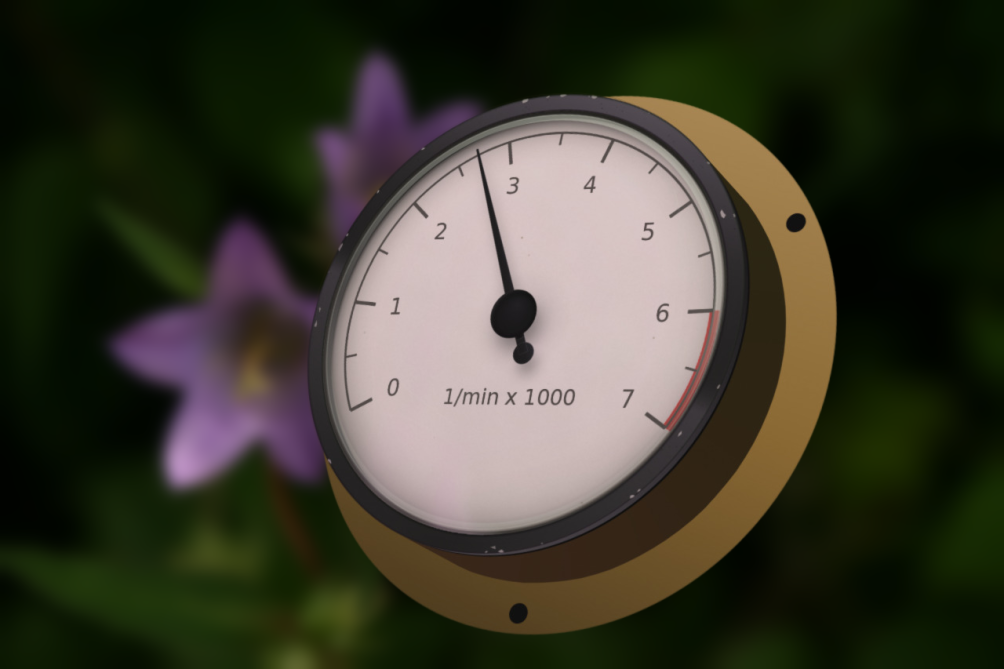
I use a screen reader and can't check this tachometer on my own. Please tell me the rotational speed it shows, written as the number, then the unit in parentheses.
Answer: 2750 (rpm)
